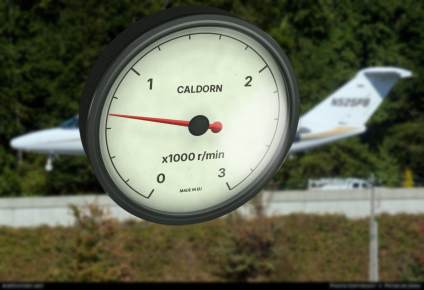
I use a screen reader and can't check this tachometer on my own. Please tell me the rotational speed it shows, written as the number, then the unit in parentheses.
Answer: 700 (rpm)
